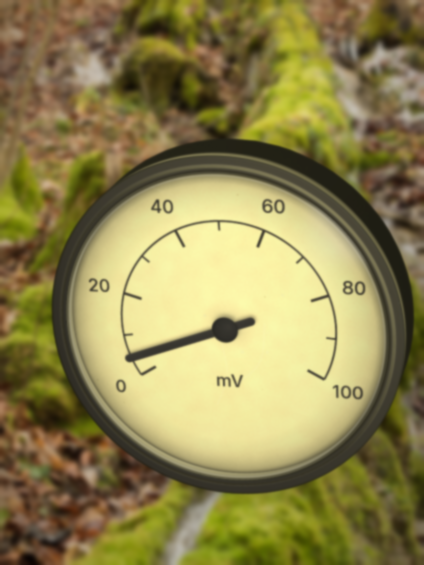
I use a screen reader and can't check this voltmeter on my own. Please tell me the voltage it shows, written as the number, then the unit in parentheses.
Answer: 5 (mV)
